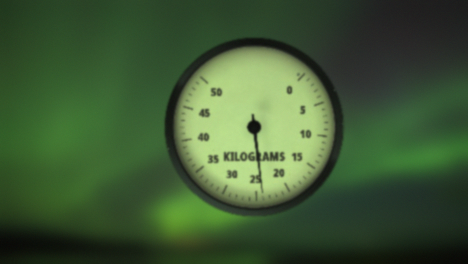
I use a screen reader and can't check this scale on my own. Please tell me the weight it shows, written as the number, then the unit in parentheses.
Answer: 24 (kg)
